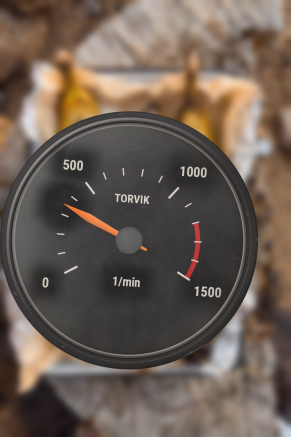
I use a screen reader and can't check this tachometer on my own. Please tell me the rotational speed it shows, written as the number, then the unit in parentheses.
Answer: 350 (rpm)
